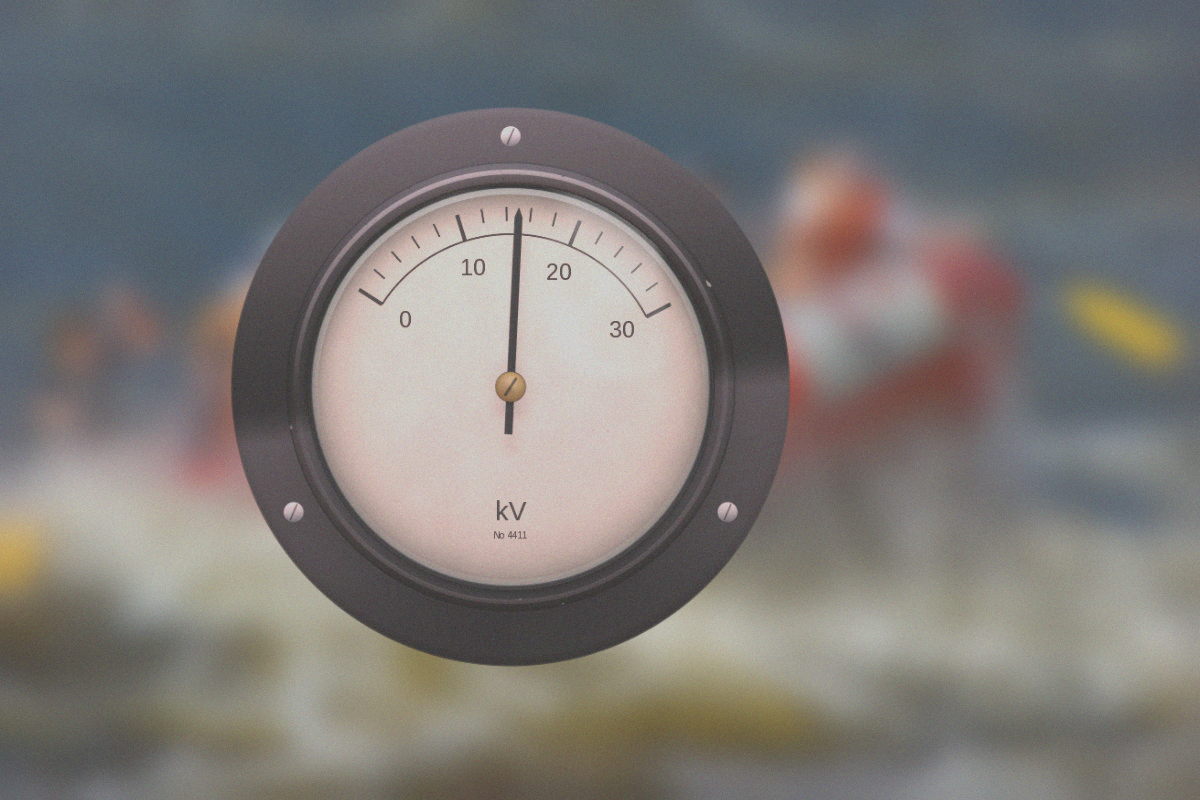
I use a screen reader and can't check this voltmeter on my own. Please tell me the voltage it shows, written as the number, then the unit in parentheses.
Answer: 15 (kV)
